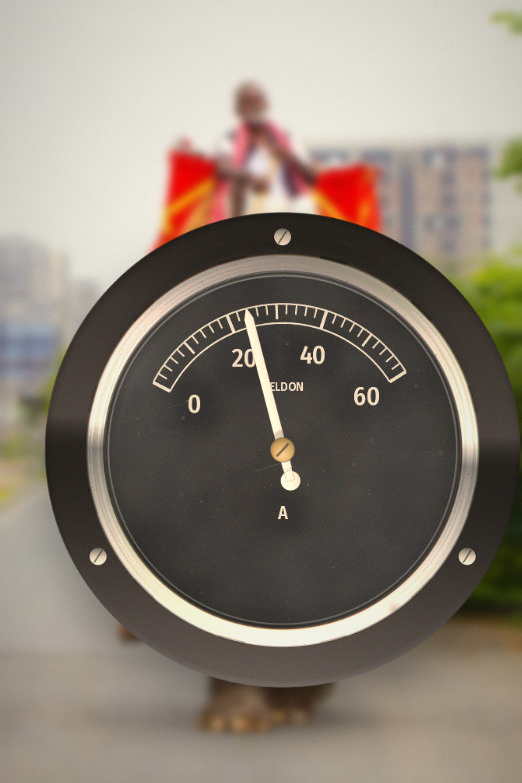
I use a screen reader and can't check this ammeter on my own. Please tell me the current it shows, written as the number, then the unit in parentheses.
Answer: 24 (A)
